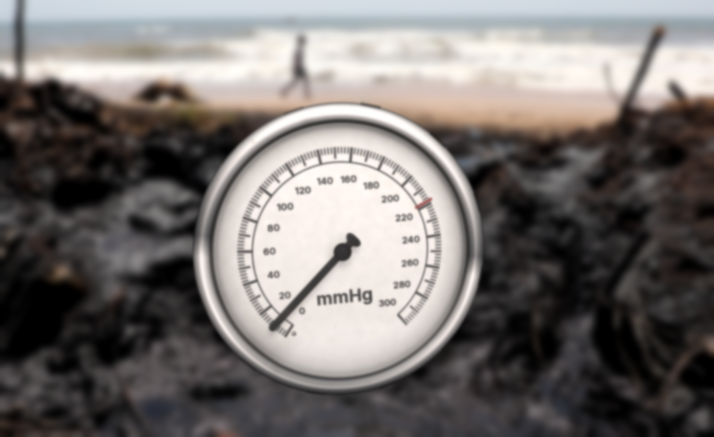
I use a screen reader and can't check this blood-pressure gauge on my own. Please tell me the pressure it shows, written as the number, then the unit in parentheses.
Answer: 10 (mmHg)
